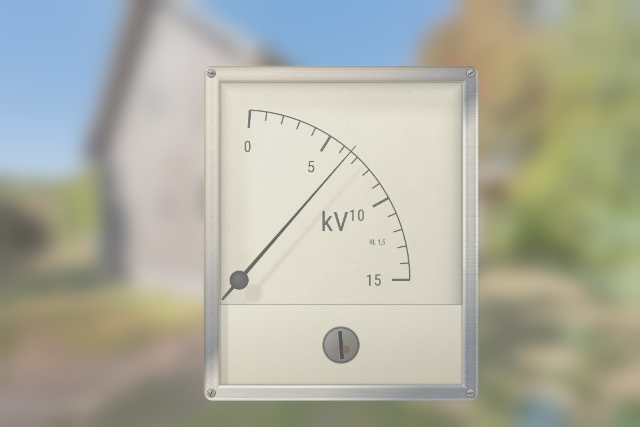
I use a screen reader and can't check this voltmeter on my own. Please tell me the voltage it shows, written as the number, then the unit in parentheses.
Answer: 6.5 (kV)
